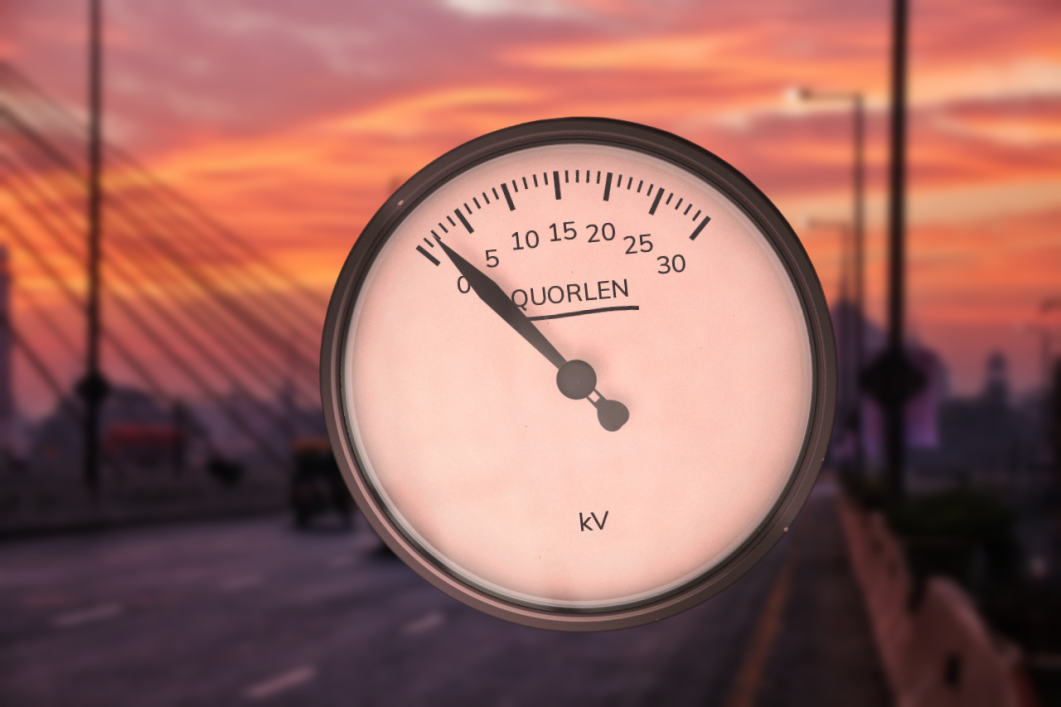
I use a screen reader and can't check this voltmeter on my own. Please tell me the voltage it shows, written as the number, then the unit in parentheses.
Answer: 2 (kV)
